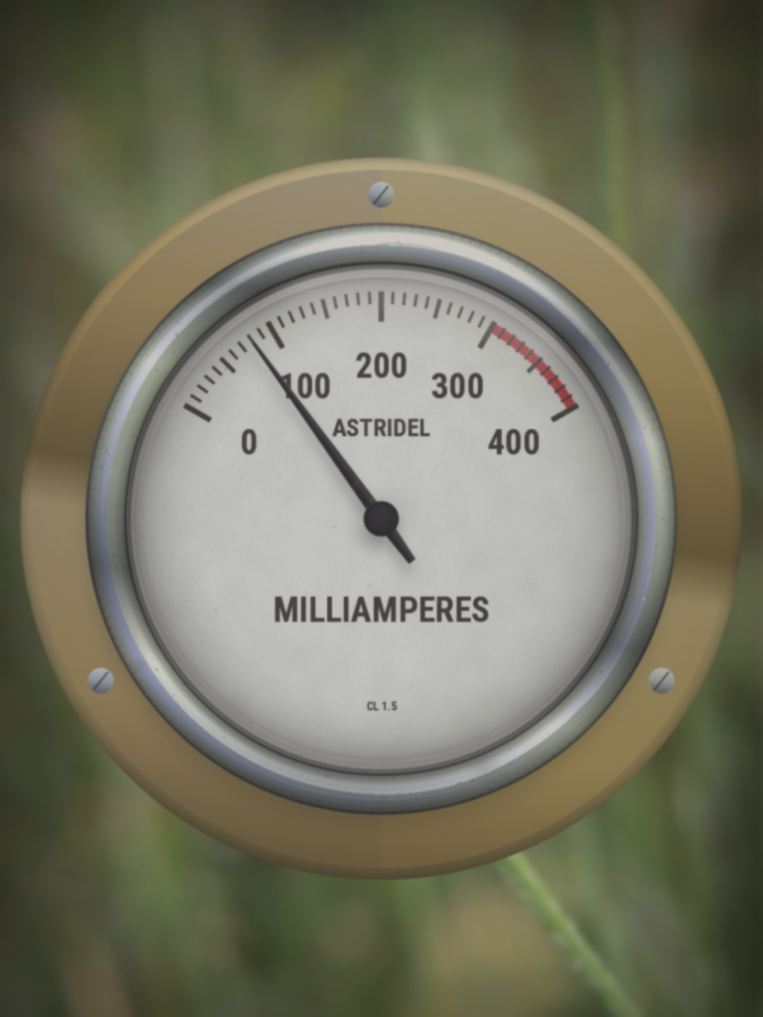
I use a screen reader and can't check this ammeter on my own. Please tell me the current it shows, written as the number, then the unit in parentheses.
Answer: 80 (mA)
